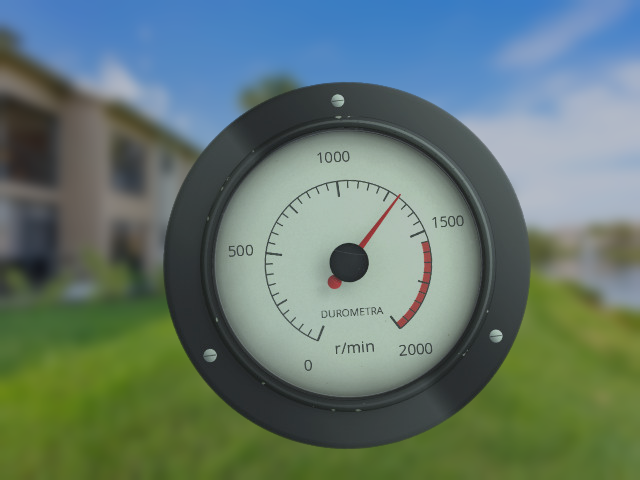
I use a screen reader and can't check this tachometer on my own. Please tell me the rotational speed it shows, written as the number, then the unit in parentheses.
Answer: 1300 (rpm)
